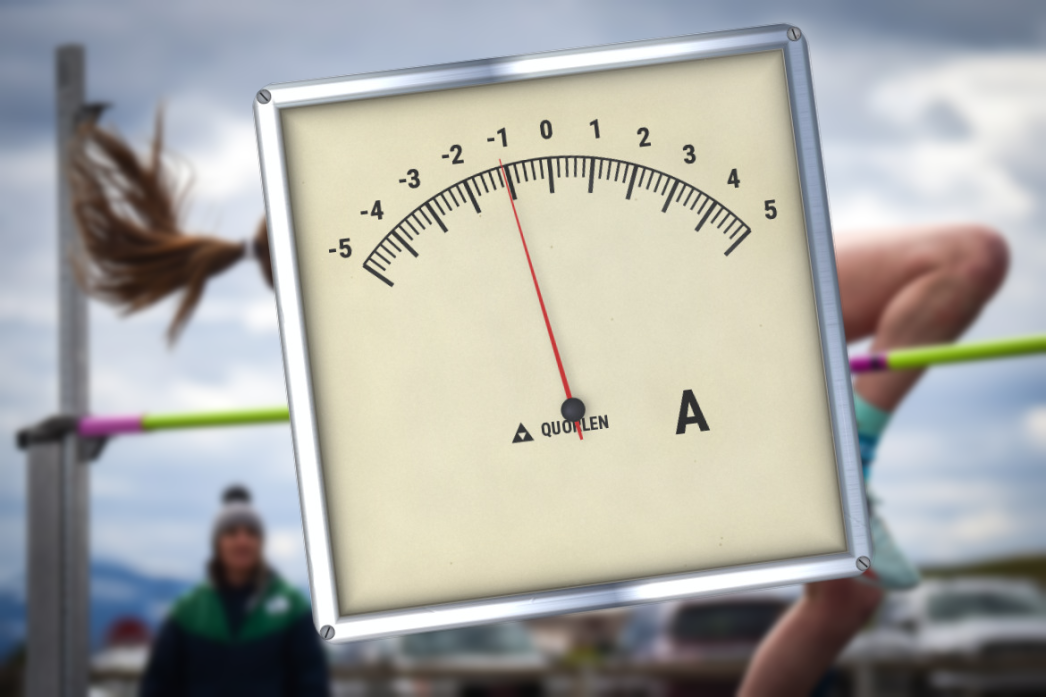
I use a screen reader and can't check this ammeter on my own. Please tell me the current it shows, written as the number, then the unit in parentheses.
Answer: -1.1 (A)
